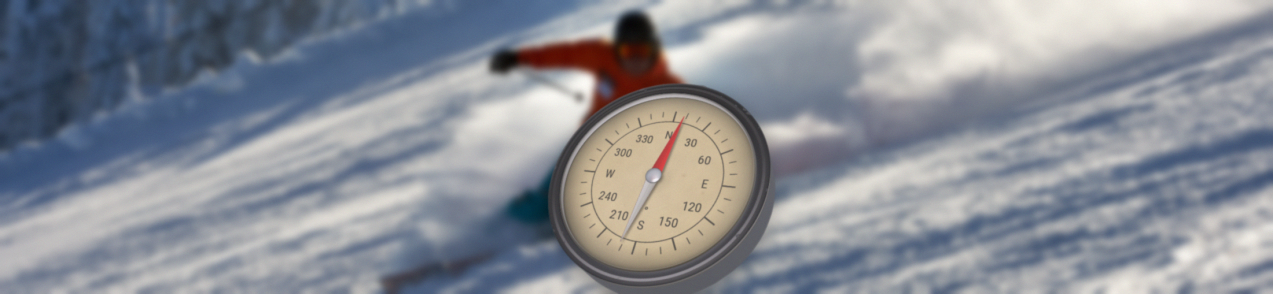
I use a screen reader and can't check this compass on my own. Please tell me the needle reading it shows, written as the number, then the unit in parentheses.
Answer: 10 (°)
